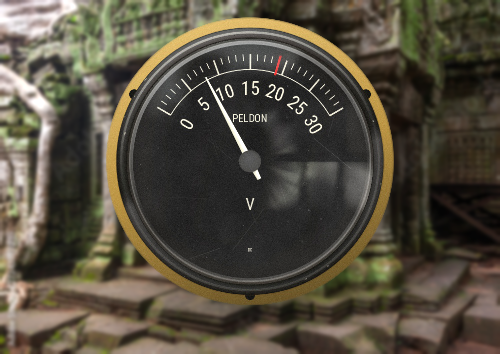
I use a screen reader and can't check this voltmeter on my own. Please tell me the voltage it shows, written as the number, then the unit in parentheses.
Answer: 8 (V)
